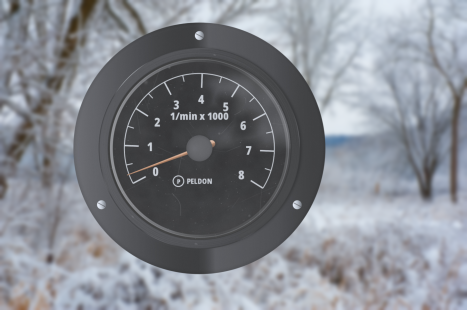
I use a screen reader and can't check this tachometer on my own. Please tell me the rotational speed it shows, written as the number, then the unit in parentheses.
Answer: 250 (rpm)
